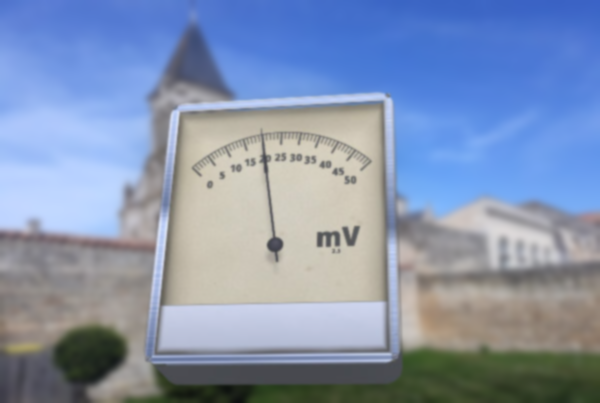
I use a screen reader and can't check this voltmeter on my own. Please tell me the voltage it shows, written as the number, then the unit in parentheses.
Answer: 20 (mV)
